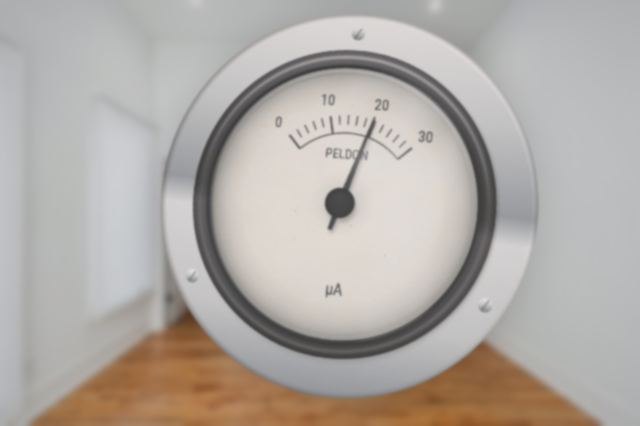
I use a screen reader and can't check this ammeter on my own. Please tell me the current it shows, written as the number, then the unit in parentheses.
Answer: 20 (µA)
